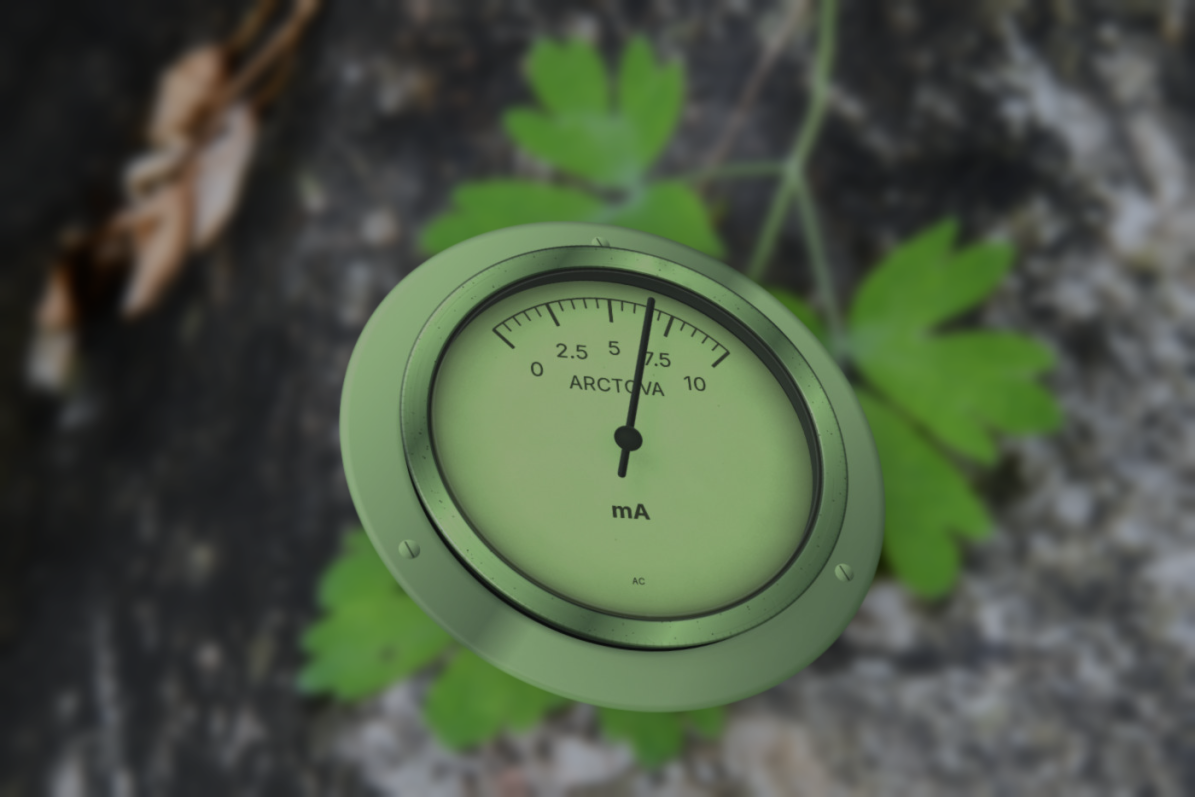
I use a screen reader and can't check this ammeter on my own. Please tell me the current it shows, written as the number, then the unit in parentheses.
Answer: 6.5 (mA)
